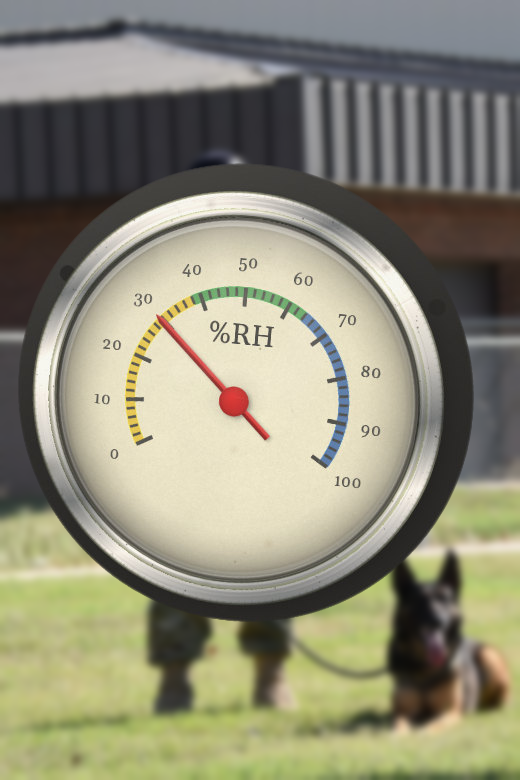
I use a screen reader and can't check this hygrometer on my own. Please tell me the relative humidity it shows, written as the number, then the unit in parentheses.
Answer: 30 (%)
